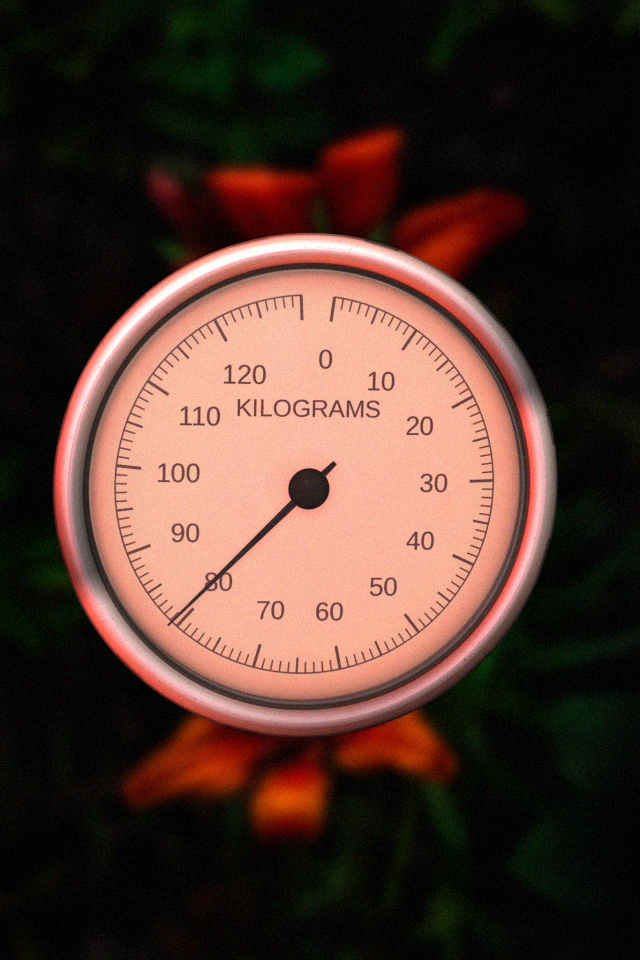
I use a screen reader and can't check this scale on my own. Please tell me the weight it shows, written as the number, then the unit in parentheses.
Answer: 81 (kg)
